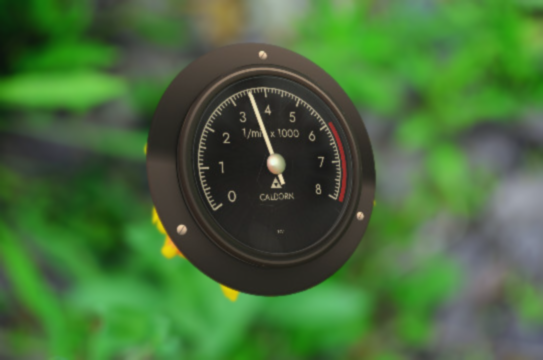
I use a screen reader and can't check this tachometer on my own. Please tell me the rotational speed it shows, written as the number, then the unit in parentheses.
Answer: 3500 (rpm)
